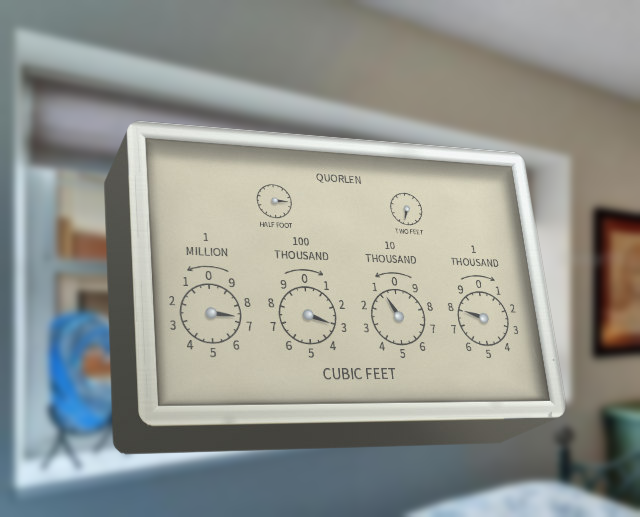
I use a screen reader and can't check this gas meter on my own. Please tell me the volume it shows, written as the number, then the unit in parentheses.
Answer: 730800 (ft³)
